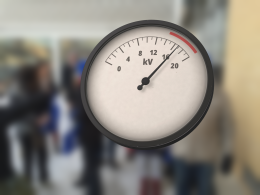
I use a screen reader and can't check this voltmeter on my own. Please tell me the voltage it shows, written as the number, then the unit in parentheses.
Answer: 17 (kV)
